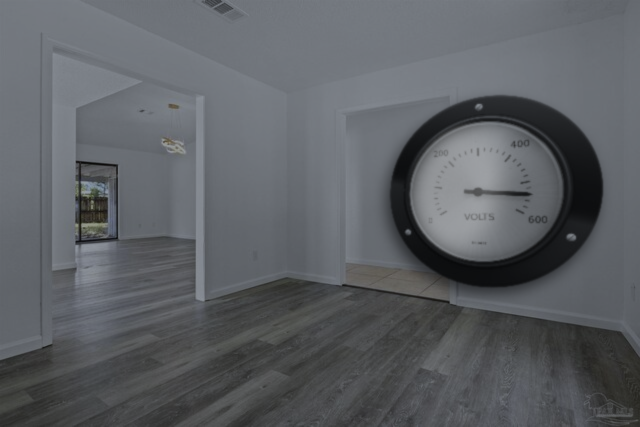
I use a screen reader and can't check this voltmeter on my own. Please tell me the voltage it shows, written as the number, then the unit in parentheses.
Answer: 540 (V)
